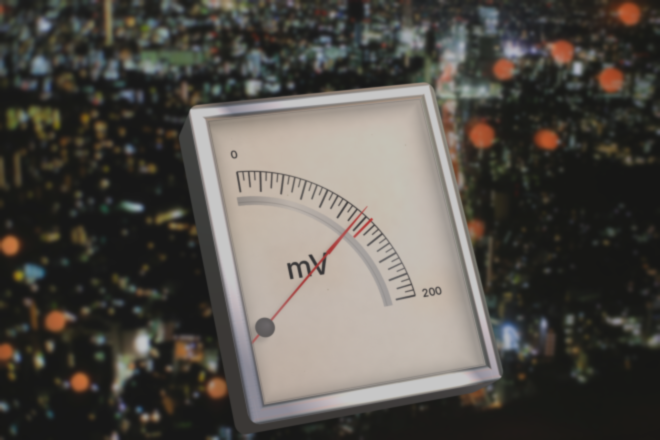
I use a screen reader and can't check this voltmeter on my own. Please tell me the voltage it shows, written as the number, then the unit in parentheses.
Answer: 115 (mV)
